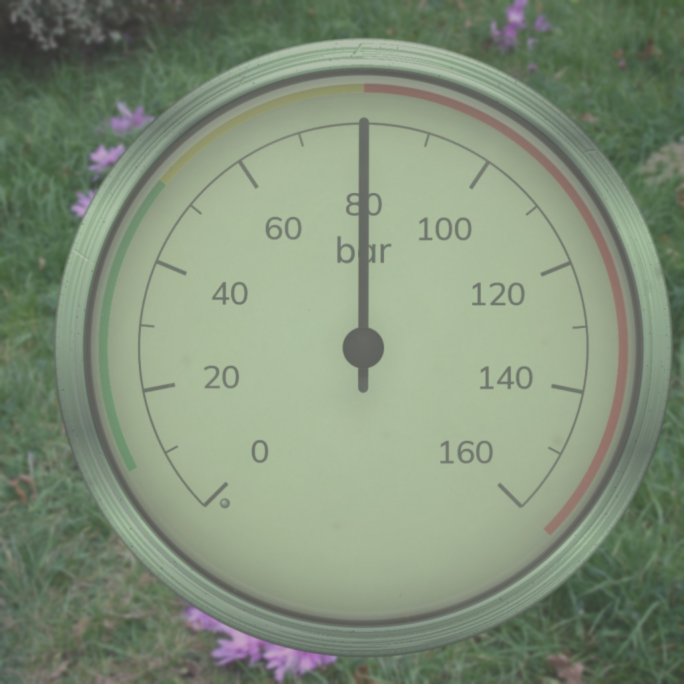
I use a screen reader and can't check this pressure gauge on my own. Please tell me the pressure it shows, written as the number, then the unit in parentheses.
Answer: 80 (bar)
